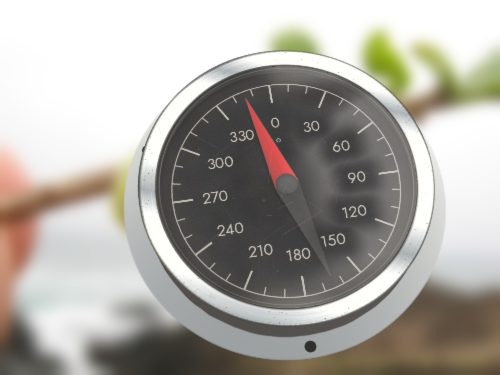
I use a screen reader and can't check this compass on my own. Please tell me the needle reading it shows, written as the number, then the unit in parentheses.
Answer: 345 (°)
